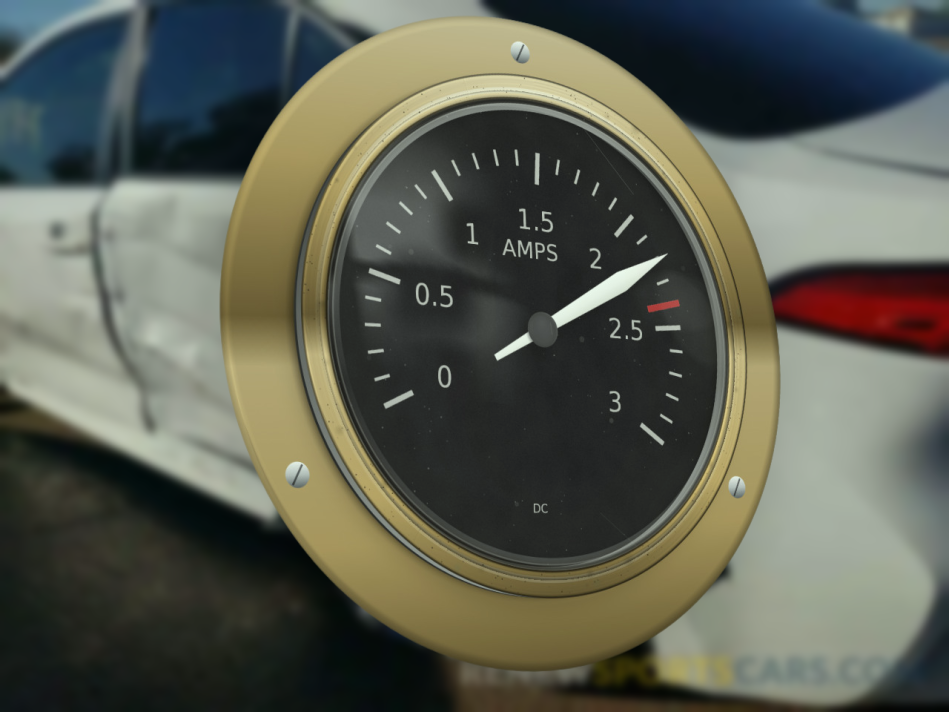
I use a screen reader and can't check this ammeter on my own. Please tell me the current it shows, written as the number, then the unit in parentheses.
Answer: 2.2 (A)
